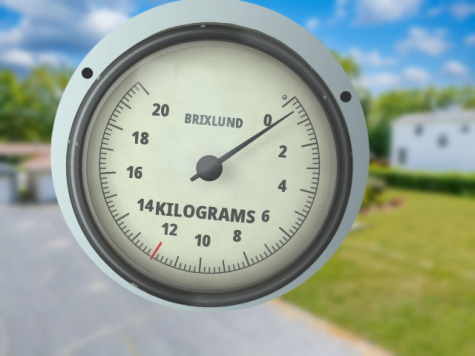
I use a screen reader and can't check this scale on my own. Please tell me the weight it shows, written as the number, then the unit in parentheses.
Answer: 0.4 (kg)
